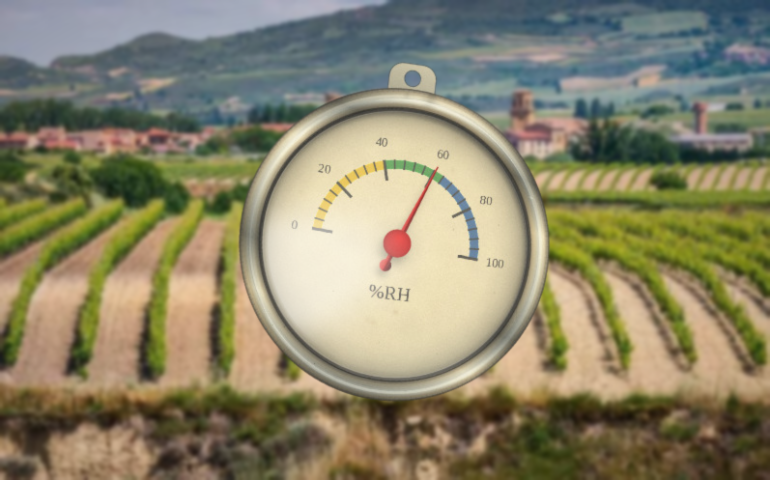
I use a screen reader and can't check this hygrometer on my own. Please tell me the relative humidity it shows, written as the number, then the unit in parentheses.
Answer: 60 (%)
